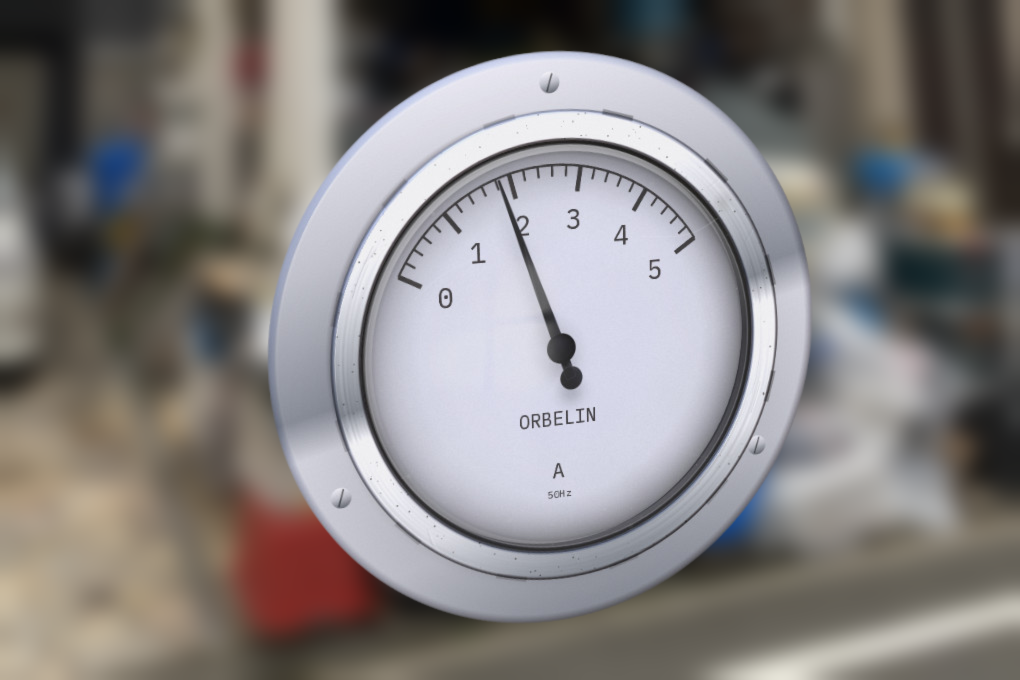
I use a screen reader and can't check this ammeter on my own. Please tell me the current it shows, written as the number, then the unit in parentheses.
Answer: 1.8 (A)
